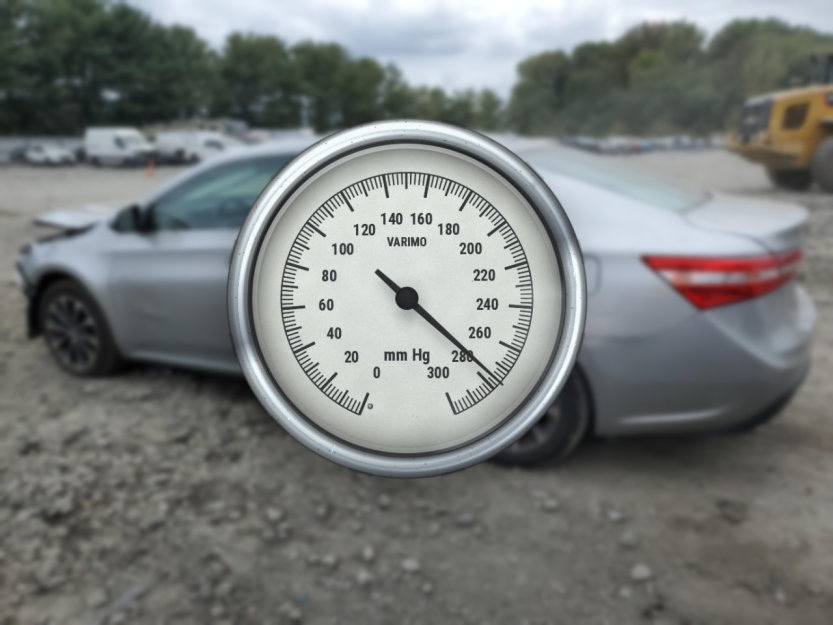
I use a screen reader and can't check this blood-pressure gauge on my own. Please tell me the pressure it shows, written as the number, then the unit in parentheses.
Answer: 276 (mmHg)
